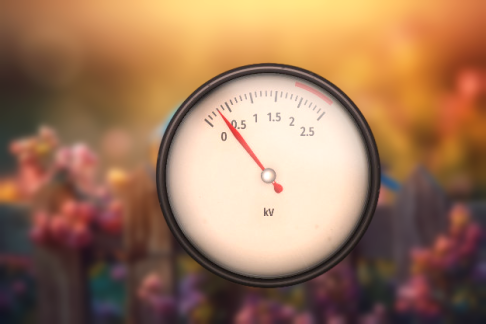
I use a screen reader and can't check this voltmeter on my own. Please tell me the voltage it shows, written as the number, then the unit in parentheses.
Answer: 0.3 (kV)
